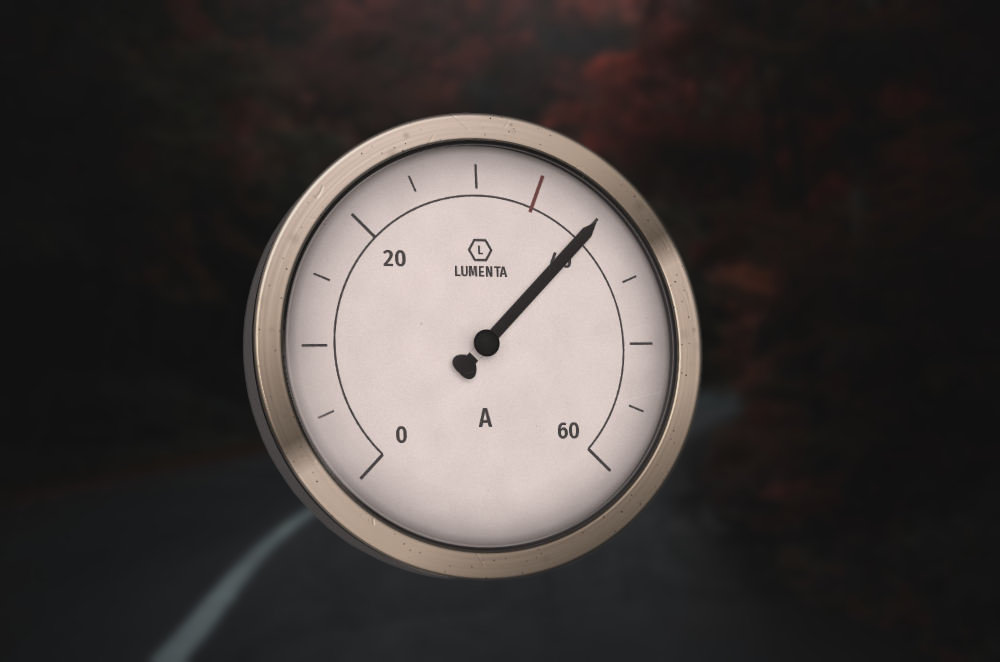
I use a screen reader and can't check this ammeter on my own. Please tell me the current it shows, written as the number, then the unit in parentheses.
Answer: 40 (A)
